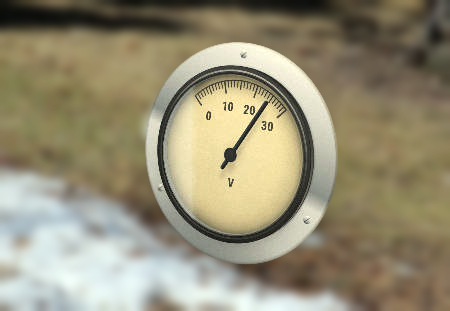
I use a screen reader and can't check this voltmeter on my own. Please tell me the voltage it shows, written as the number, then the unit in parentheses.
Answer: 25 (V)
